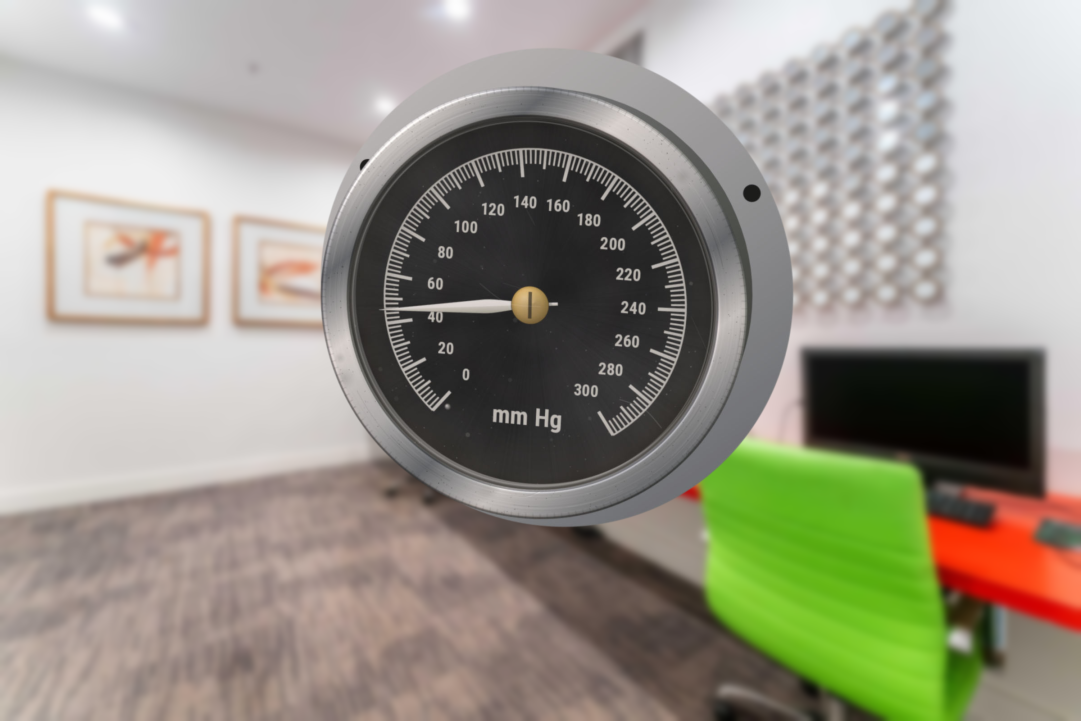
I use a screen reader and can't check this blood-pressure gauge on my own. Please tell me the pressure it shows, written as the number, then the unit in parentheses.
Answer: 46 (mmHg)
